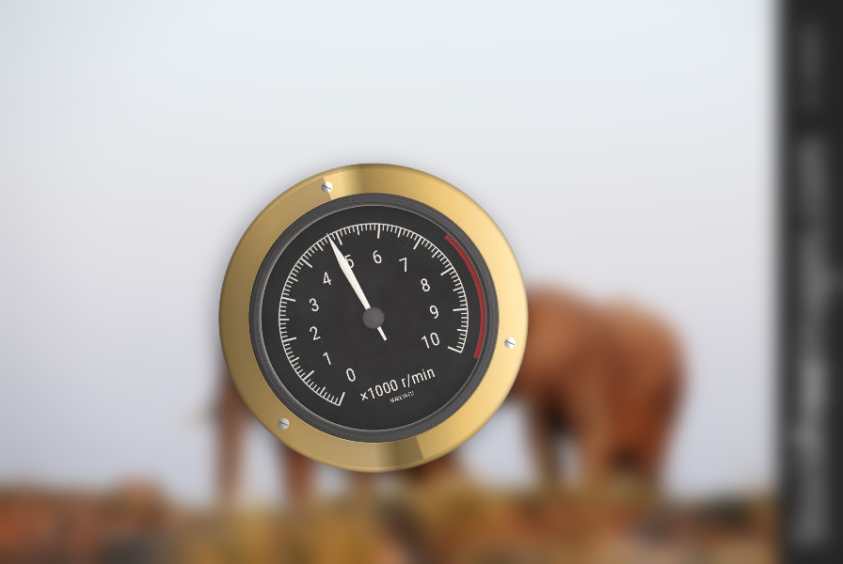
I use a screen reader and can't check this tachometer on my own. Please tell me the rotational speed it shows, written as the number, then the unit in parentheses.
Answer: 4800 (rpm)
